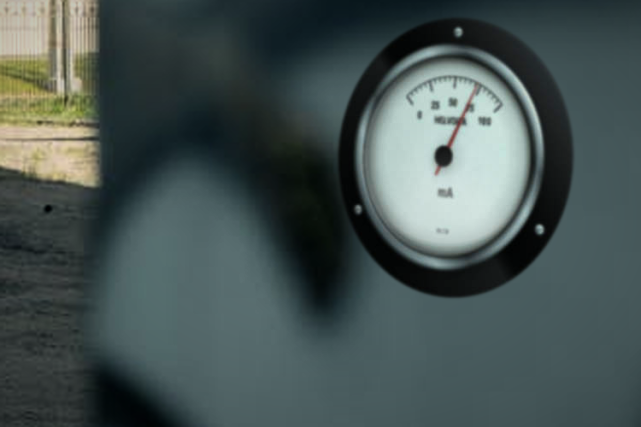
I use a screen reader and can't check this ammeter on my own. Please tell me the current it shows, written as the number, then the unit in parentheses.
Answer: 75 (mA)
